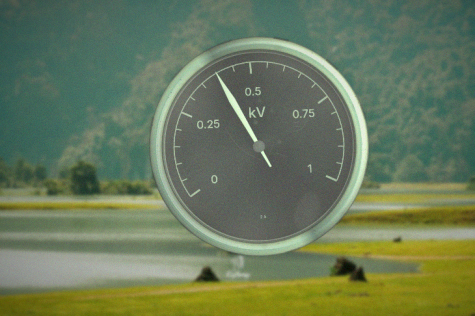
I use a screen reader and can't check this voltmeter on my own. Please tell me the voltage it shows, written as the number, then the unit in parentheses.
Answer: 0.4 (kV)
